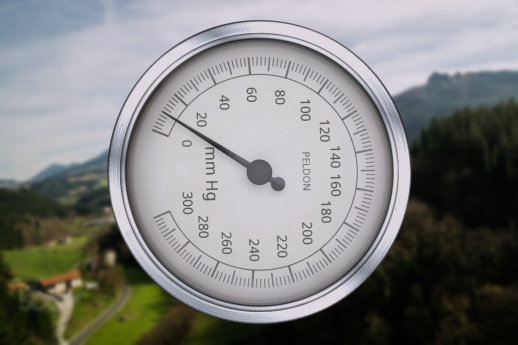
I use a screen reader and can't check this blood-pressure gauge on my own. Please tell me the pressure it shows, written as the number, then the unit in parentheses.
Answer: 10 (mmHg)
